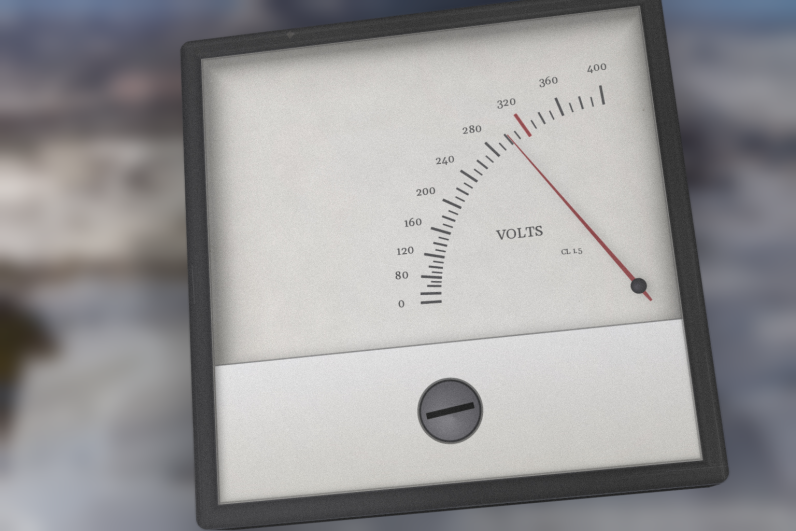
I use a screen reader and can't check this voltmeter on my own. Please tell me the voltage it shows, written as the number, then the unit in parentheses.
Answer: 300 (V)
